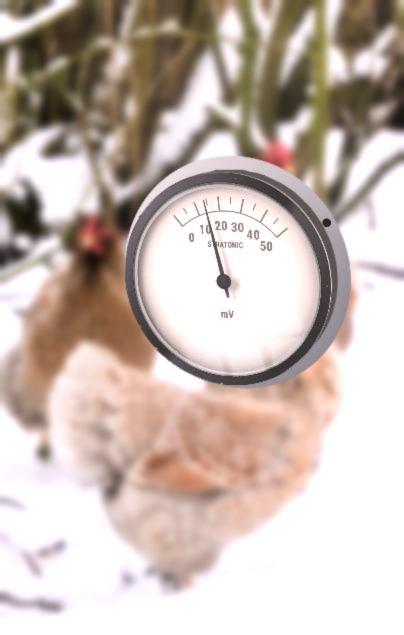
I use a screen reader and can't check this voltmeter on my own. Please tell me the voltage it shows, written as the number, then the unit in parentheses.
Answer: 15 (mV)
